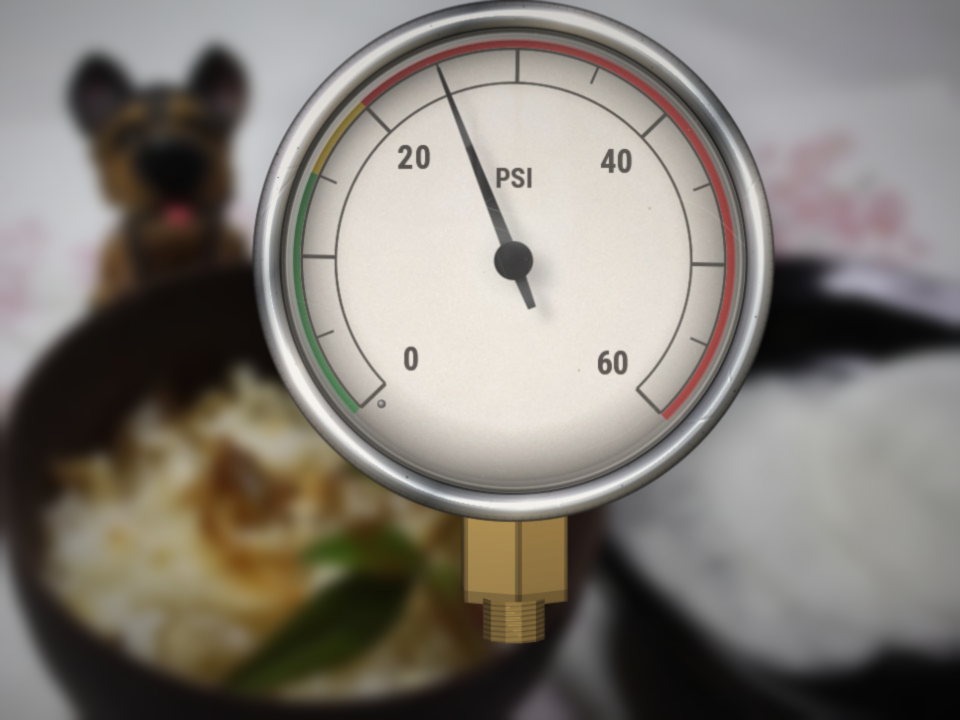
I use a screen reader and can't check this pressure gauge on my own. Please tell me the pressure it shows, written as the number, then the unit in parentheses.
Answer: 25 (psi)
